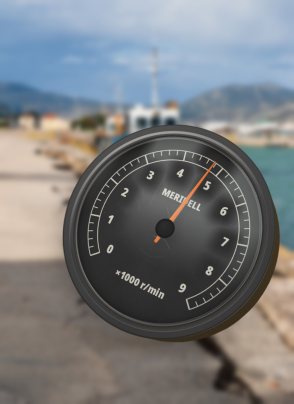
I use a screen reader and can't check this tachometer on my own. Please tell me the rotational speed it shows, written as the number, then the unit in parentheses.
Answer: 4800 (rpm)
